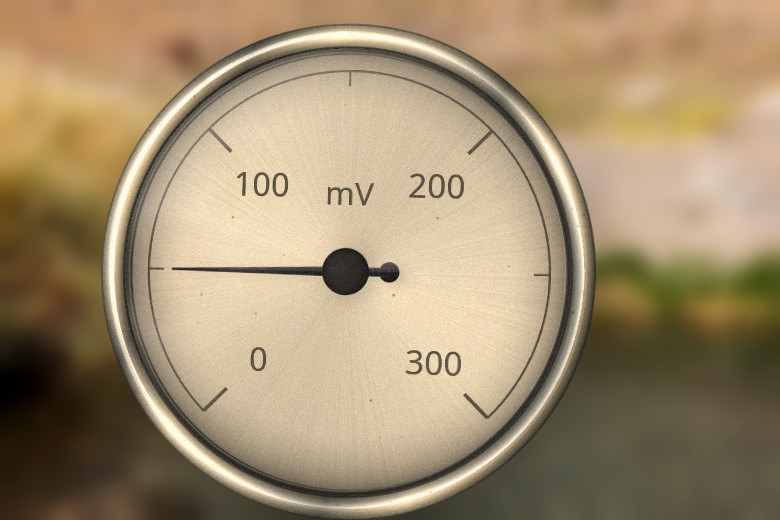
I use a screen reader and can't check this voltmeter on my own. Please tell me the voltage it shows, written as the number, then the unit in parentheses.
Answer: 50 (mV)
